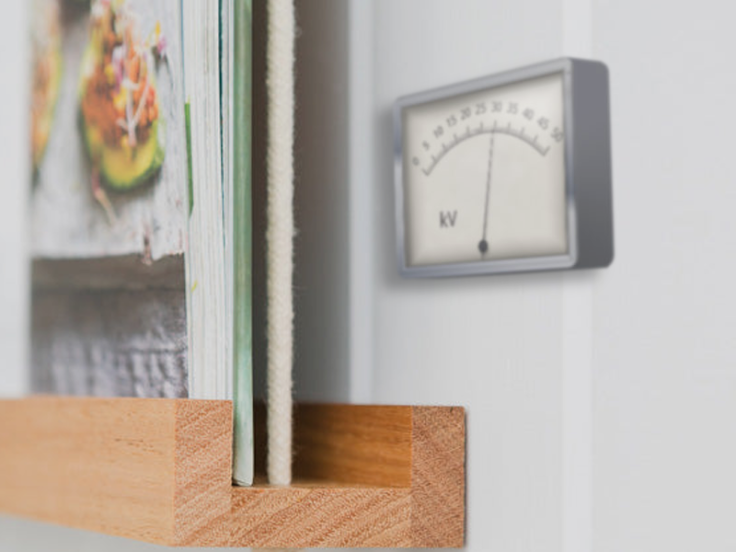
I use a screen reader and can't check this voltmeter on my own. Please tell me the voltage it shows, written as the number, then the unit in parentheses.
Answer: 30 (kV)
